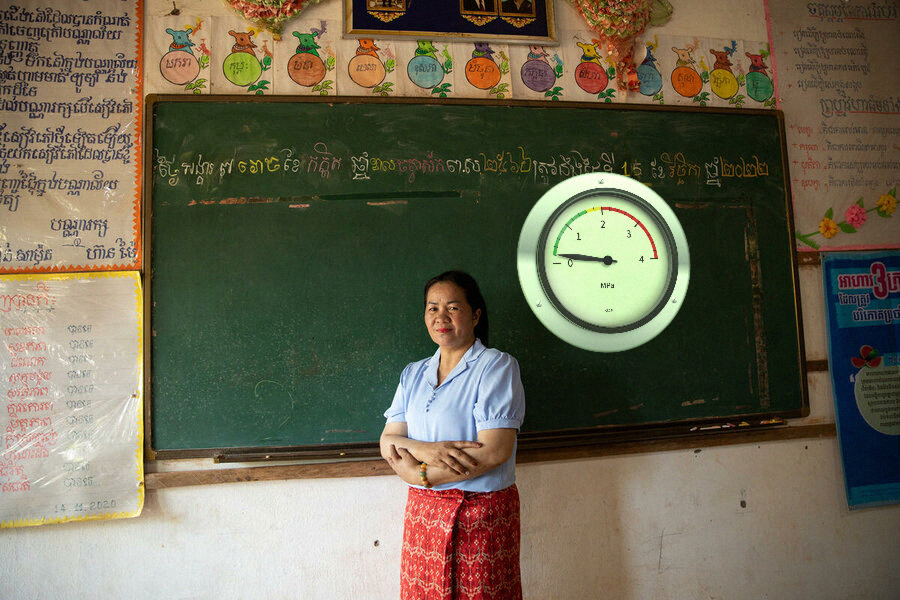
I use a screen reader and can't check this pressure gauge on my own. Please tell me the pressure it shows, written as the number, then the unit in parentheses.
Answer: 0.2 (MPa)
